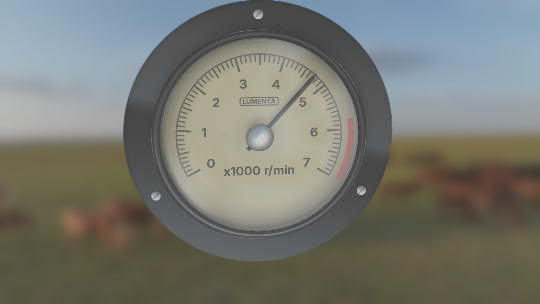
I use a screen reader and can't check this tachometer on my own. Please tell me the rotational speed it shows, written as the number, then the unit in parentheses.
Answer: 4700 (rpm)
